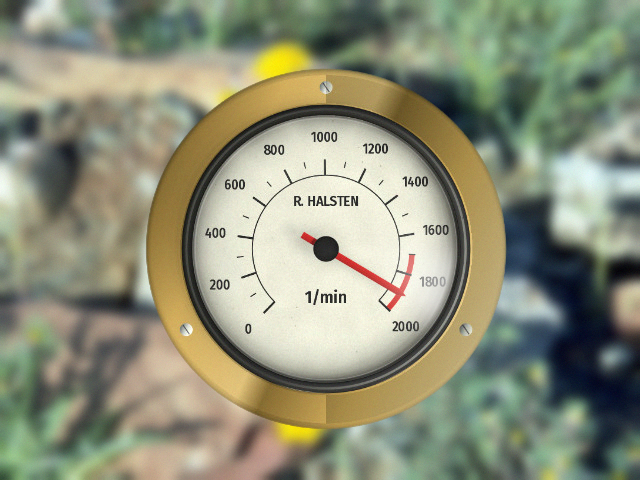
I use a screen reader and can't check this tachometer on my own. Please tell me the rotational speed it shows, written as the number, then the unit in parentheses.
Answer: 1900 (rpm)
